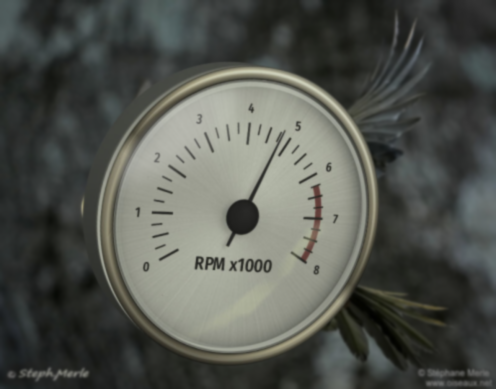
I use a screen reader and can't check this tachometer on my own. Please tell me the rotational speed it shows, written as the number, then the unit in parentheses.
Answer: 4750 (rpm)
